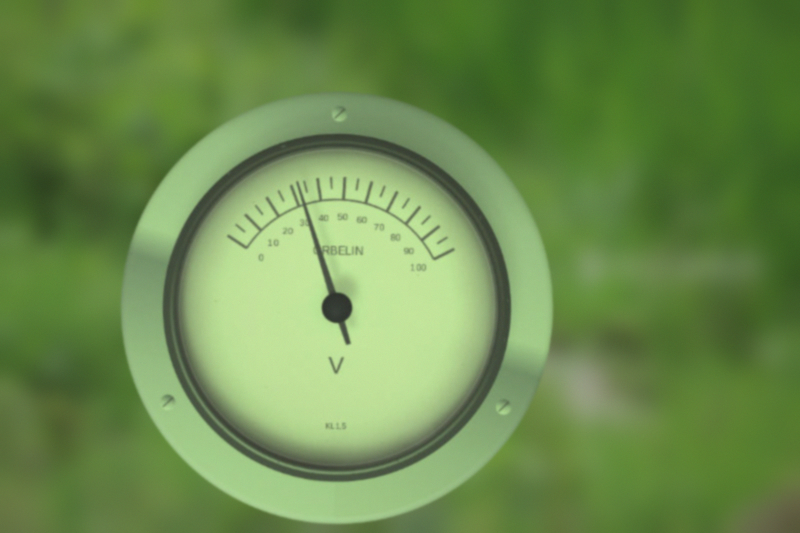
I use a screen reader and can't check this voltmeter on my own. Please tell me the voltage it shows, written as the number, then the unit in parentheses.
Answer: 32.5 (V)
